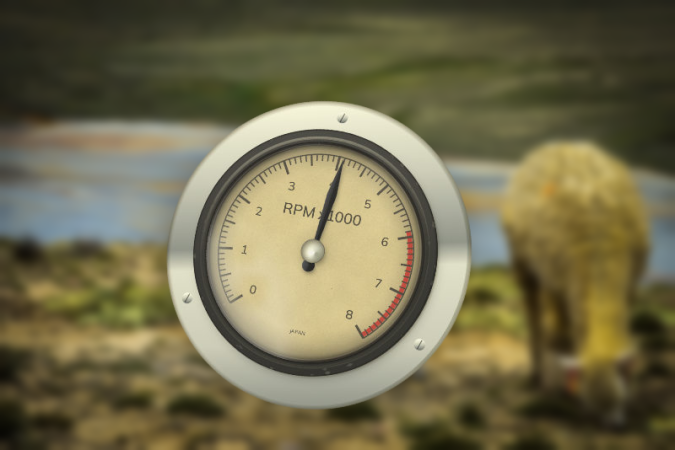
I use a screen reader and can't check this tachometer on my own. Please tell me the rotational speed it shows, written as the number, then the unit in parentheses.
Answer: 4100 (rpm)
